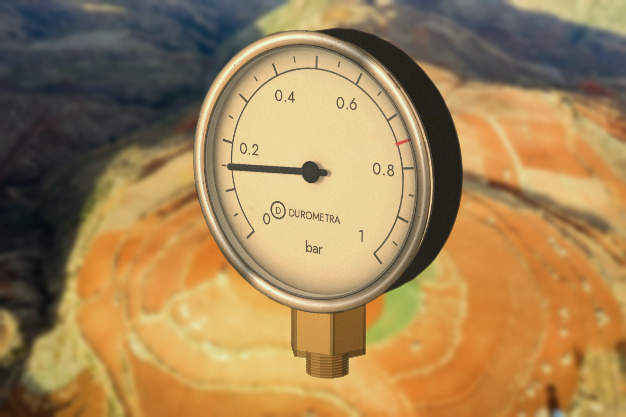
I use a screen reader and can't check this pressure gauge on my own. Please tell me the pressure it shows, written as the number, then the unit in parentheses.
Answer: 0.15 (bar)
